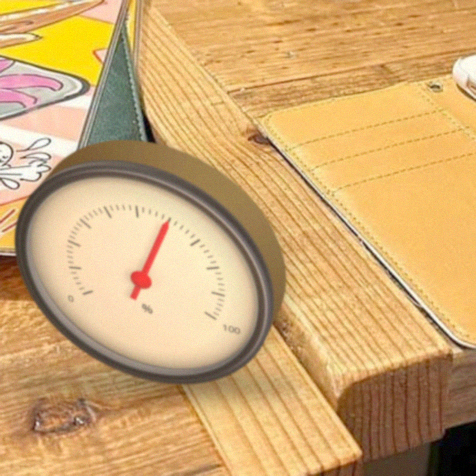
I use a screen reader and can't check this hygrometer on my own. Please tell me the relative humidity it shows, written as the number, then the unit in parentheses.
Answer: 60 (%)
